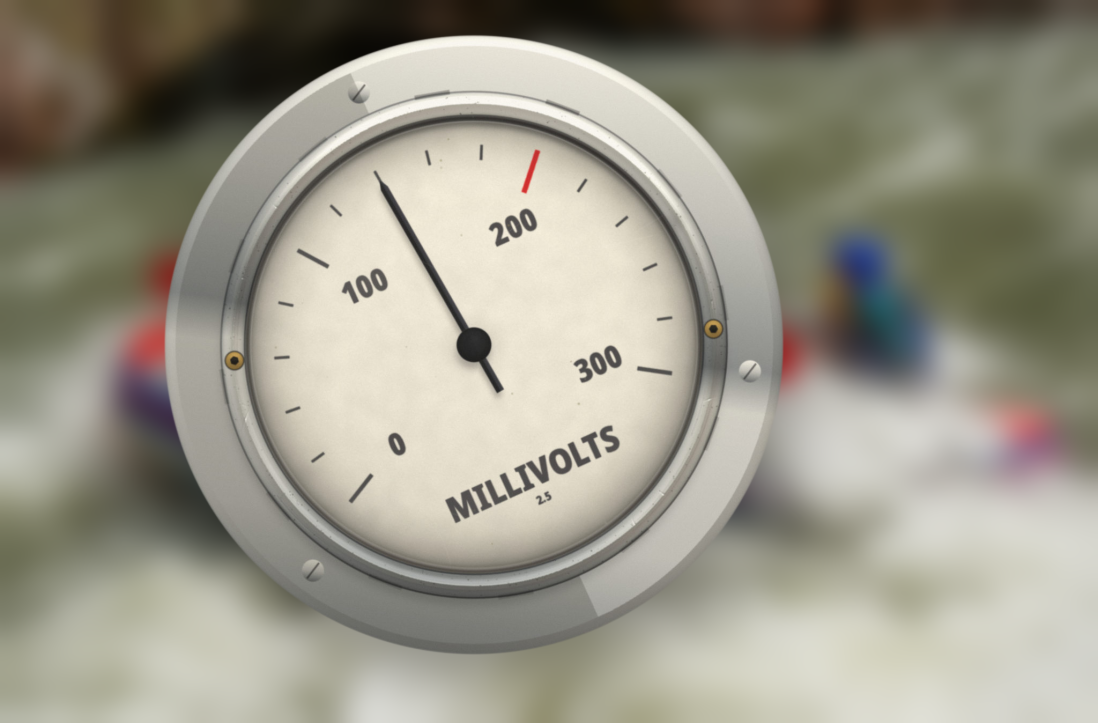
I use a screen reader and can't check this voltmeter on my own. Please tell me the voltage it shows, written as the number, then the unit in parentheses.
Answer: 140 (mV)
